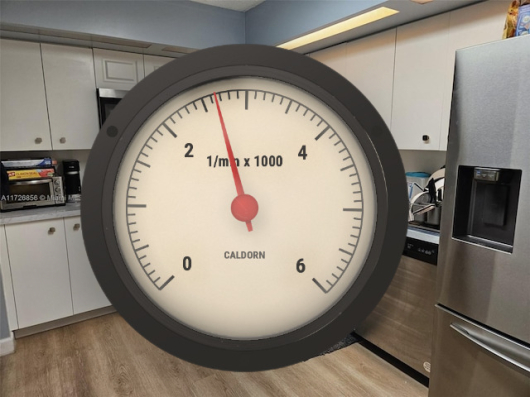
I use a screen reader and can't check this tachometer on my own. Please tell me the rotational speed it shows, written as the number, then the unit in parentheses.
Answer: 2650 (rpm)
